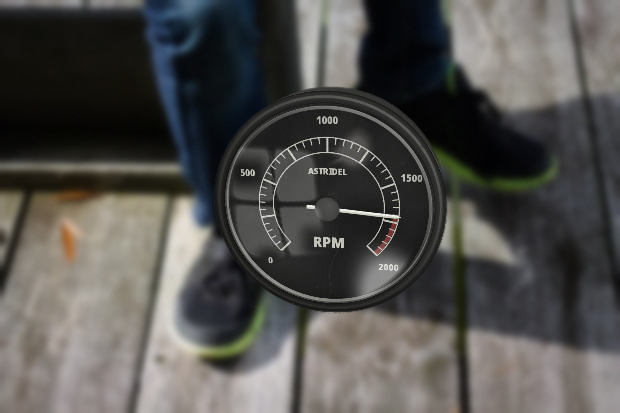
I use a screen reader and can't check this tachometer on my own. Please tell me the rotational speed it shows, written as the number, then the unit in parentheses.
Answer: 1700 (rpm)
